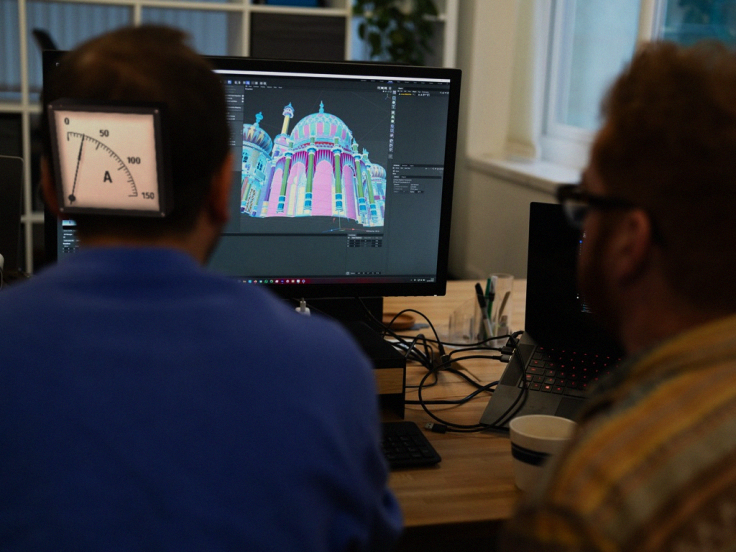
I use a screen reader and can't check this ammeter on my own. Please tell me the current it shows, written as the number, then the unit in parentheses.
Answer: 25 (A)
